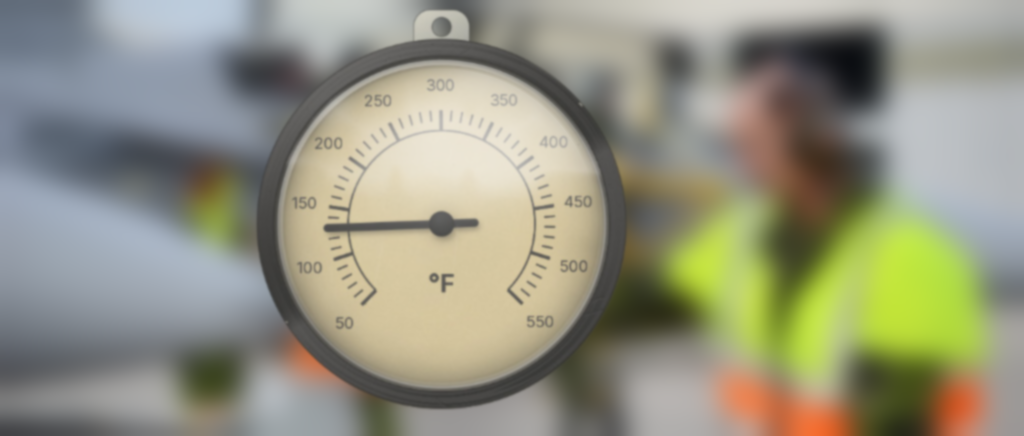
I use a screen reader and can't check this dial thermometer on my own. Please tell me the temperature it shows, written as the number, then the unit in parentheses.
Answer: 130 (°F)
